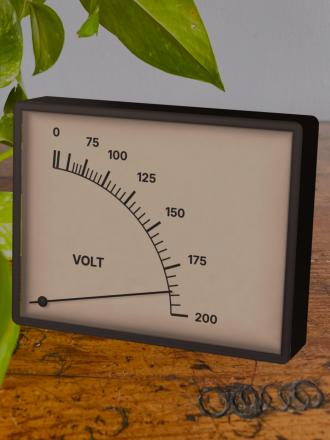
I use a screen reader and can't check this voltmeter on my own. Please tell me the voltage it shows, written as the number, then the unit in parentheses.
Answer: 187.5 (V)
